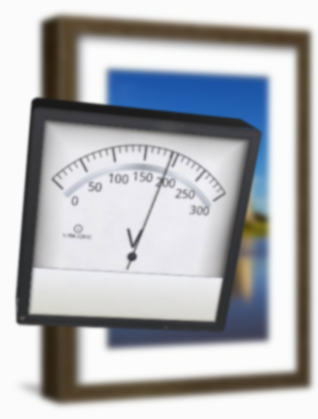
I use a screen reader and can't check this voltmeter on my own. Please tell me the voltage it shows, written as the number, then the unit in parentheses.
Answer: 190 (V)
